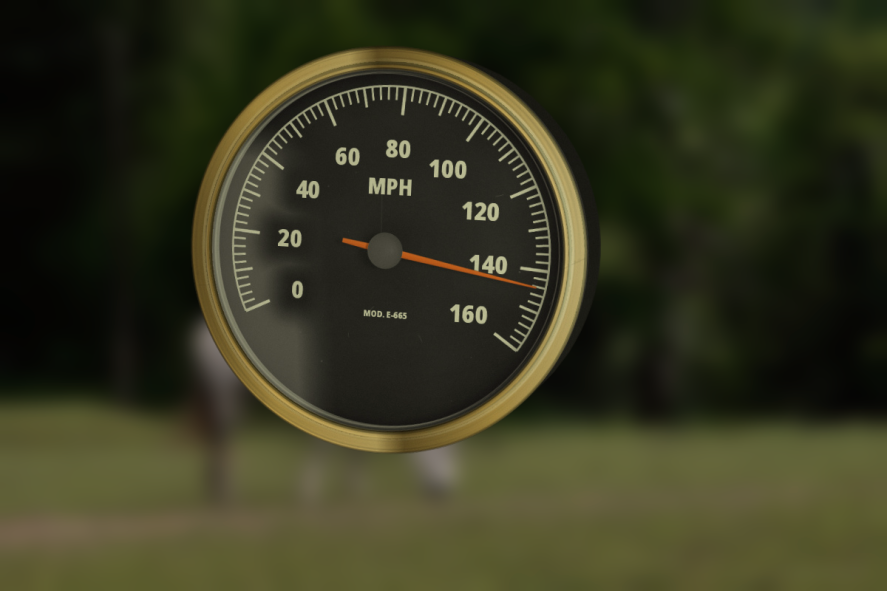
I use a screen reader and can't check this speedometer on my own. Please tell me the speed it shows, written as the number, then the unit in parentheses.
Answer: 144 (mph)
